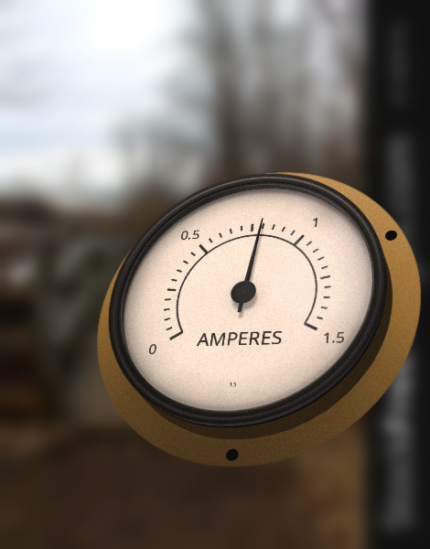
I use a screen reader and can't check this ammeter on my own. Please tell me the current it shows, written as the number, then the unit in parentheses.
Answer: 0.8 (A)
